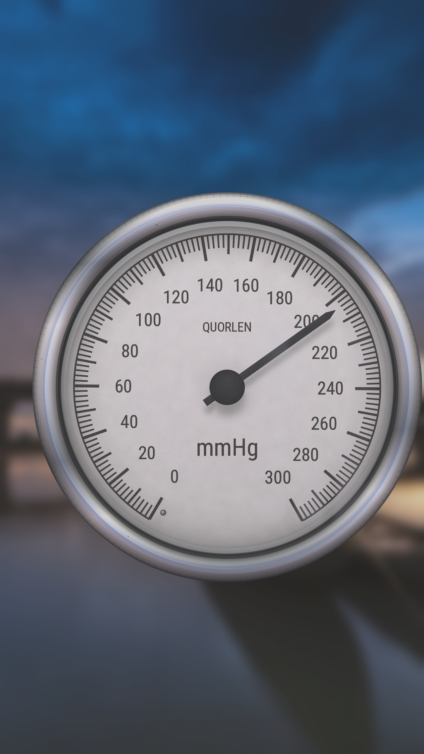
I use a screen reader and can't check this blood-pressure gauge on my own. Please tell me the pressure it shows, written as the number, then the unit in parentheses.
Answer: 204 (mmHg)
